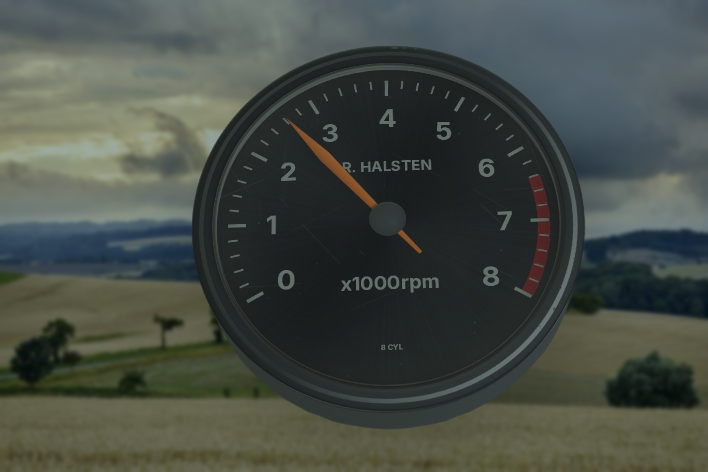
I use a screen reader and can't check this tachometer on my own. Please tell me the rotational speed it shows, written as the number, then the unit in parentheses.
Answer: 2600 (rpm)
